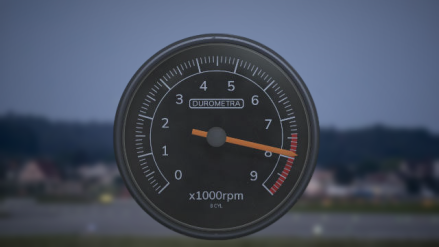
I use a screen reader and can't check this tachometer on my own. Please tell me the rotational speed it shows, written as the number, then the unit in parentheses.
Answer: 7900 (rpm)
